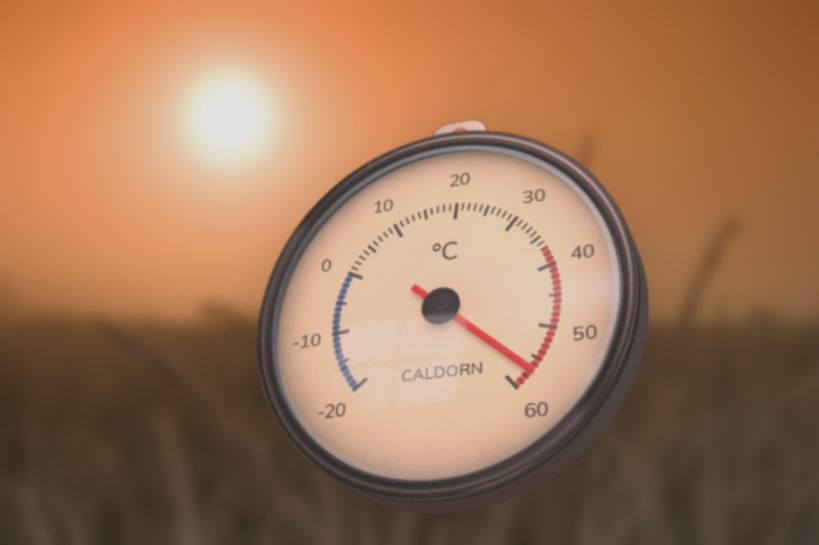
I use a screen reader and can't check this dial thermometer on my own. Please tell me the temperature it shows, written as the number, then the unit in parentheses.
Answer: 57 (°C)
